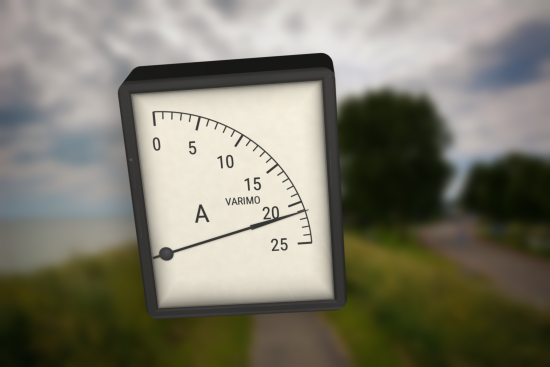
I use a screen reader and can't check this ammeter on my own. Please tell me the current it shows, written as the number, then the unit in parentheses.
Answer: 21 (A)
